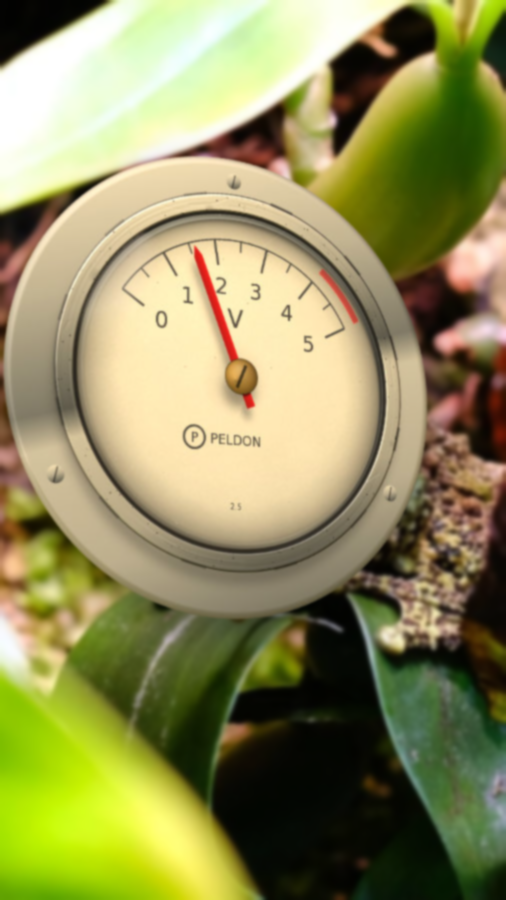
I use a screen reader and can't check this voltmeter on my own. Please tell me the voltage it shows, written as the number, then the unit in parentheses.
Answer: 1.5 (V)
